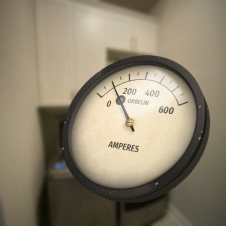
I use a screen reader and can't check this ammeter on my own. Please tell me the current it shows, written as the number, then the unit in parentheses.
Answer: 100 (A)
